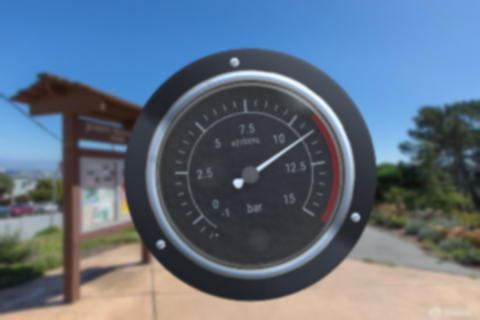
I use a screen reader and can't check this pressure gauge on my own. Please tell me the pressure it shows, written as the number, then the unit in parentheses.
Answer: 11 (bar)
